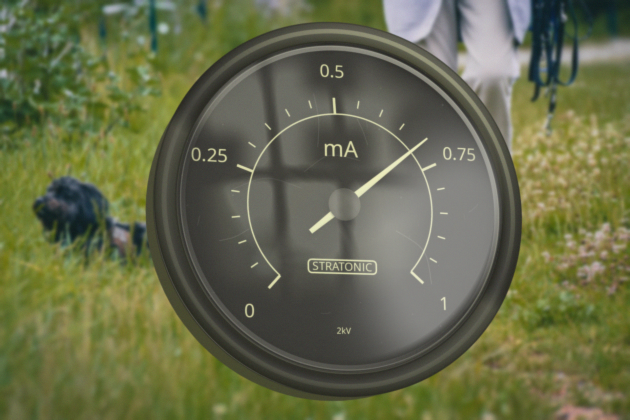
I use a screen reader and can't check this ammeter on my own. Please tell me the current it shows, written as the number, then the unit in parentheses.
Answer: 0.7 (mA)
